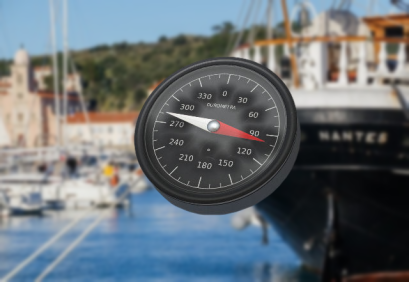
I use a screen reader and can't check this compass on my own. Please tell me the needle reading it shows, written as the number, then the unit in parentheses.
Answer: 100 (°)
